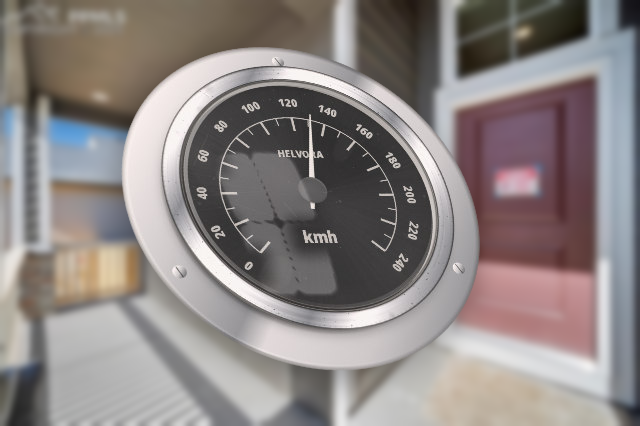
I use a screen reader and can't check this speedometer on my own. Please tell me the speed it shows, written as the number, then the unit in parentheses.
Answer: 130 (km/h)
